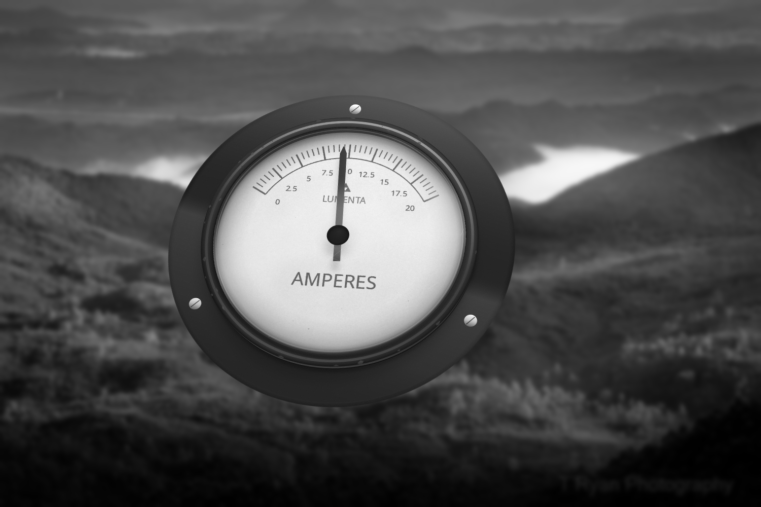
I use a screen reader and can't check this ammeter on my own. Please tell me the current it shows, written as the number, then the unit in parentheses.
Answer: 9.5 (A)
